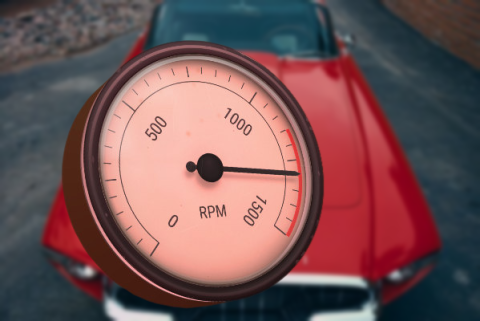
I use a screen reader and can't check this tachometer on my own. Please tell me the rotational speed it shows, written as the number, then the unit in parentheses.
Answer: 1300 (rpm)
